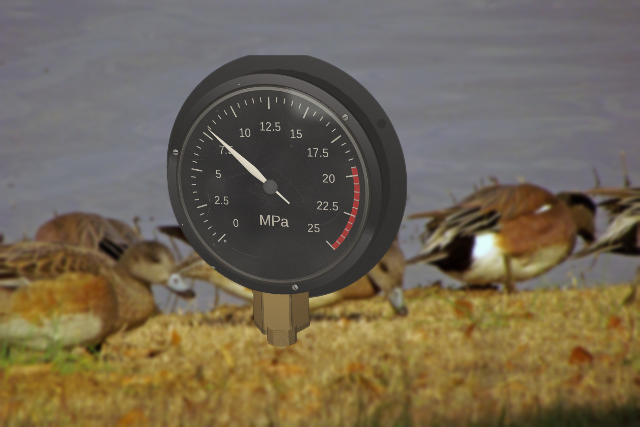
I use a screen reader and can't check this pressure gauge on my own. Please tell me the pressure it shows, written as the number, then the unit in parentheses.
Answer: 8 (MPa)
